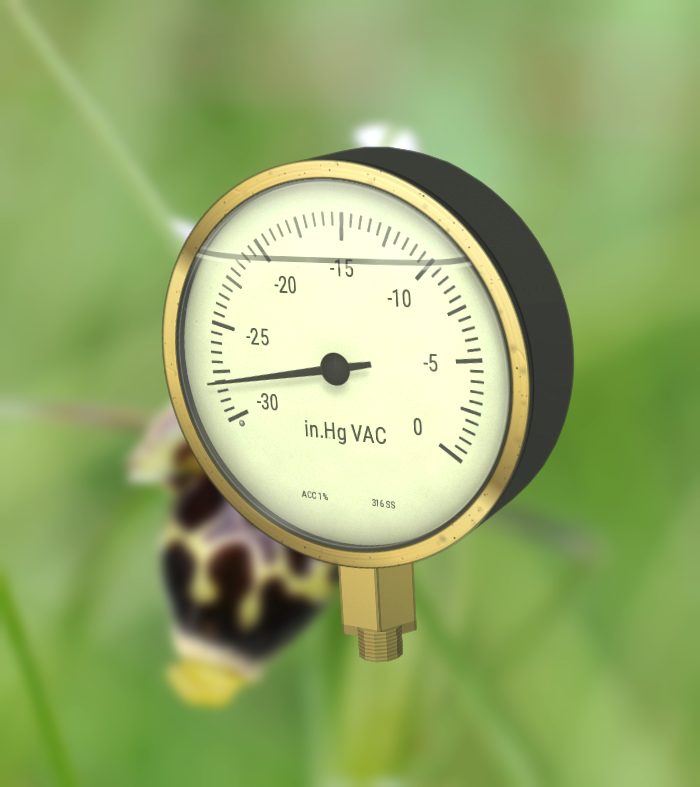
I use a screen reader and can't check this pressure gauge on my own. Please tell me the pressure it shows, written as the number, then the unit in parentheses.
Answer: -28 (inHg)
